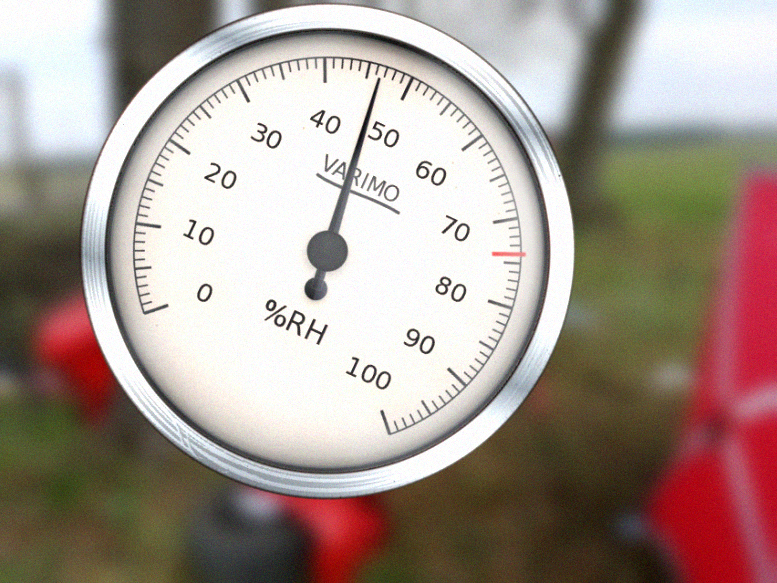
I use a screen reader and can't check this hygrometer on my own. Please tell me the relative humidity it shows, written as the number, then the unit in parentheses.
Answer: 46.5 (%)
